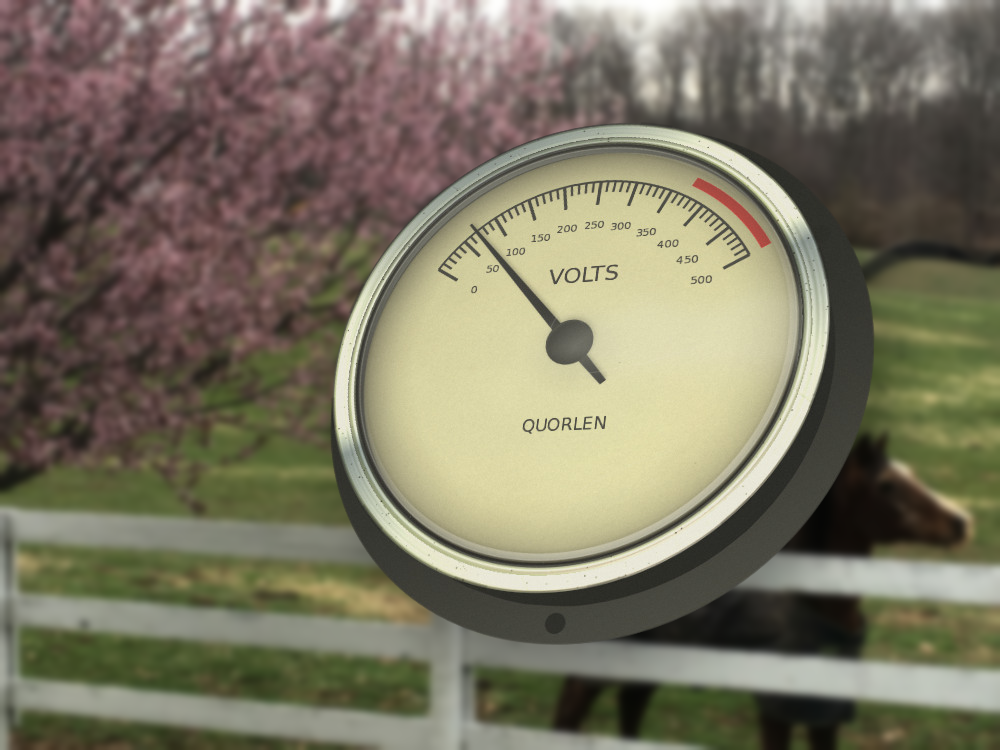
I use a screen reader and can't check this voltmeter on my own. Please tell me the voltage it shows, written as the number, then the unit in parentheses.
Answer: 70 (V)
